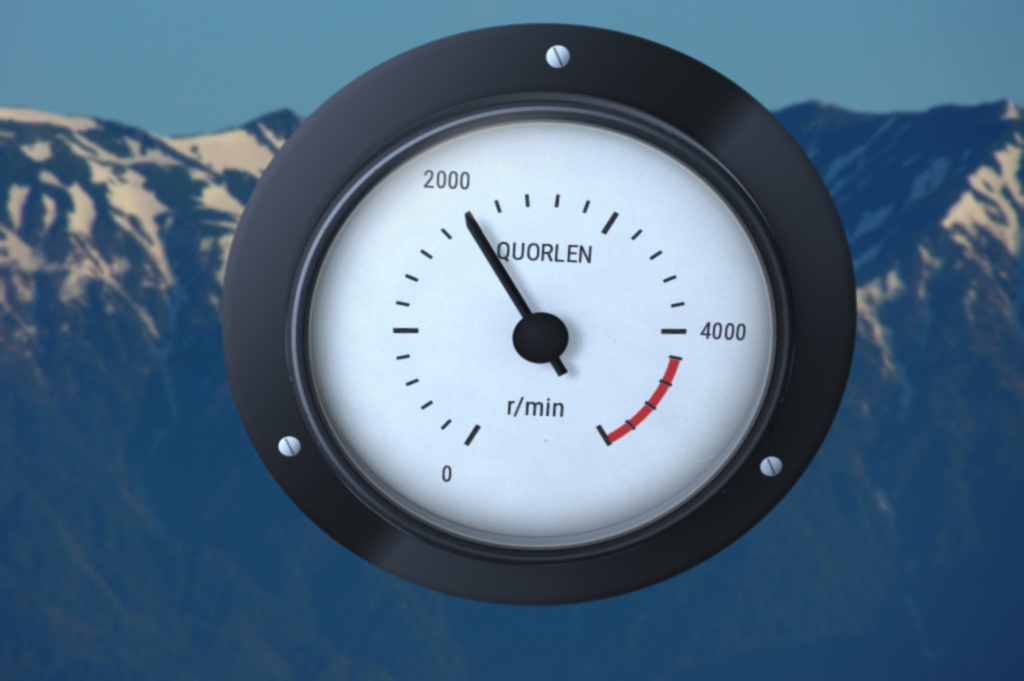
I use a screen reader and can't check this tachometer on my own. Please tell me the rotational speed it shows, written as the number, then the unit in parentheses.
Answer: 2000 (rpm)
